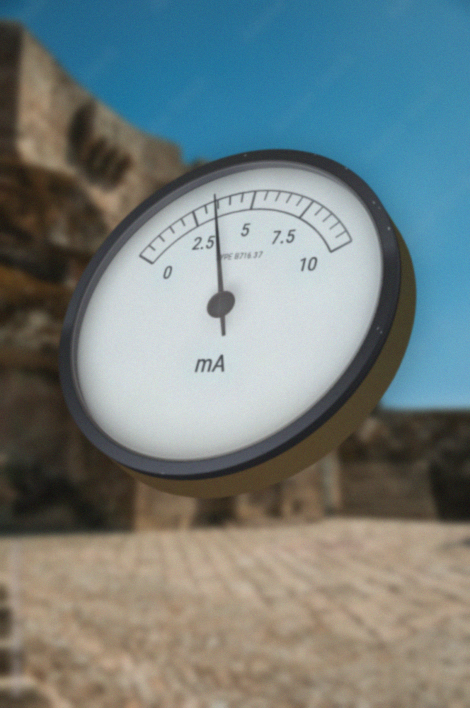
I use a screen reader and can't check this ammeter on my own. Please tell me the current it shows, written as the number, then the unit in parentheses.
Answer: 3.5 (mA)
